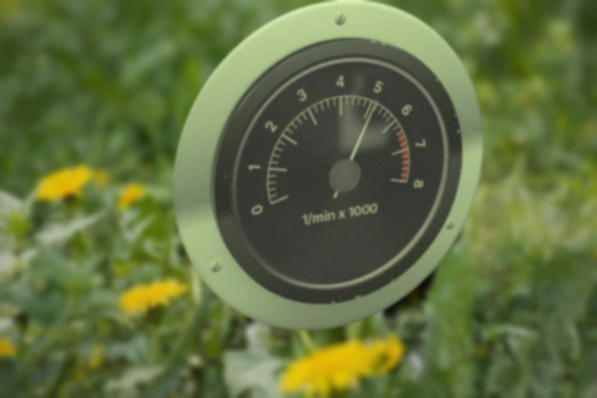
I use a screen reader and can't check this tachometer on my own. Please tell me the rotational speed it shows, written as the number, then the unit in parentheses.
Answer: 5000 (rpm)
